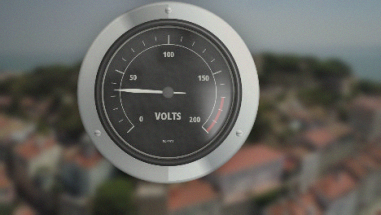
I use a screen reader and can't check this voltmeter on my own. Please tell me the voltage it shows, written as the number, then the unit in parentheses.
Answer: 35 (V)
